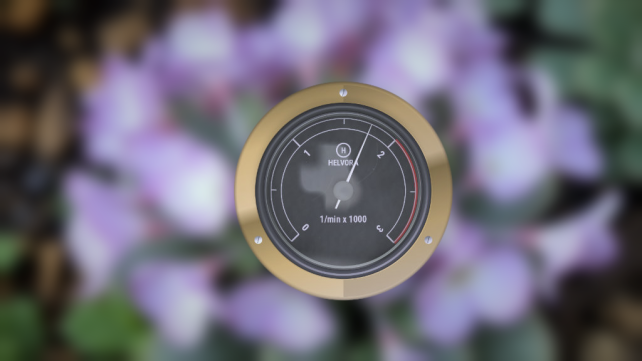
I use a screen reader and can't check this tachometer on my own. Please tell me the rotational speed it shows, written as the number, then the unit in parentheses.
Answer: 1750 (rpm)
